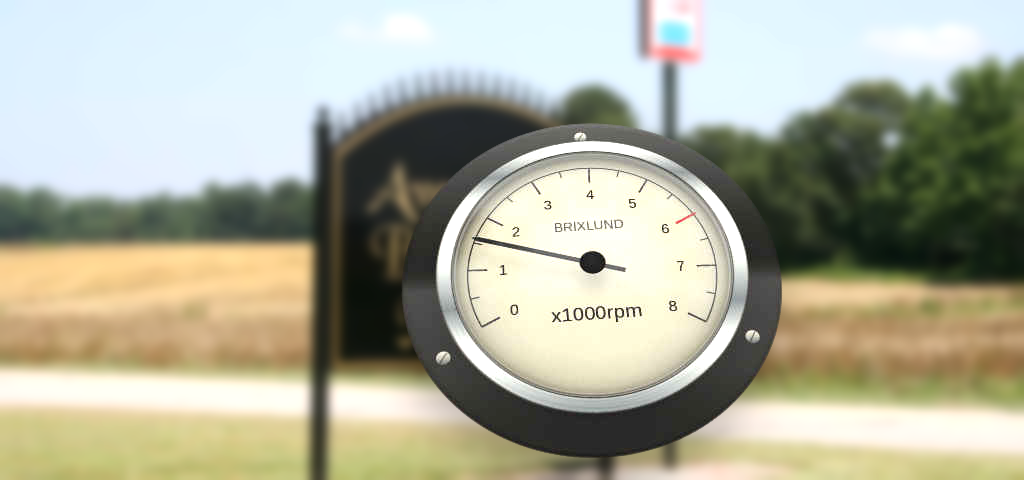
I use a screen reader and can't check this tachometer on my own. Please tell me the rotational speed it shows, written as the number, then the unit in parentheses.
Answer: 1500 (rpm)
